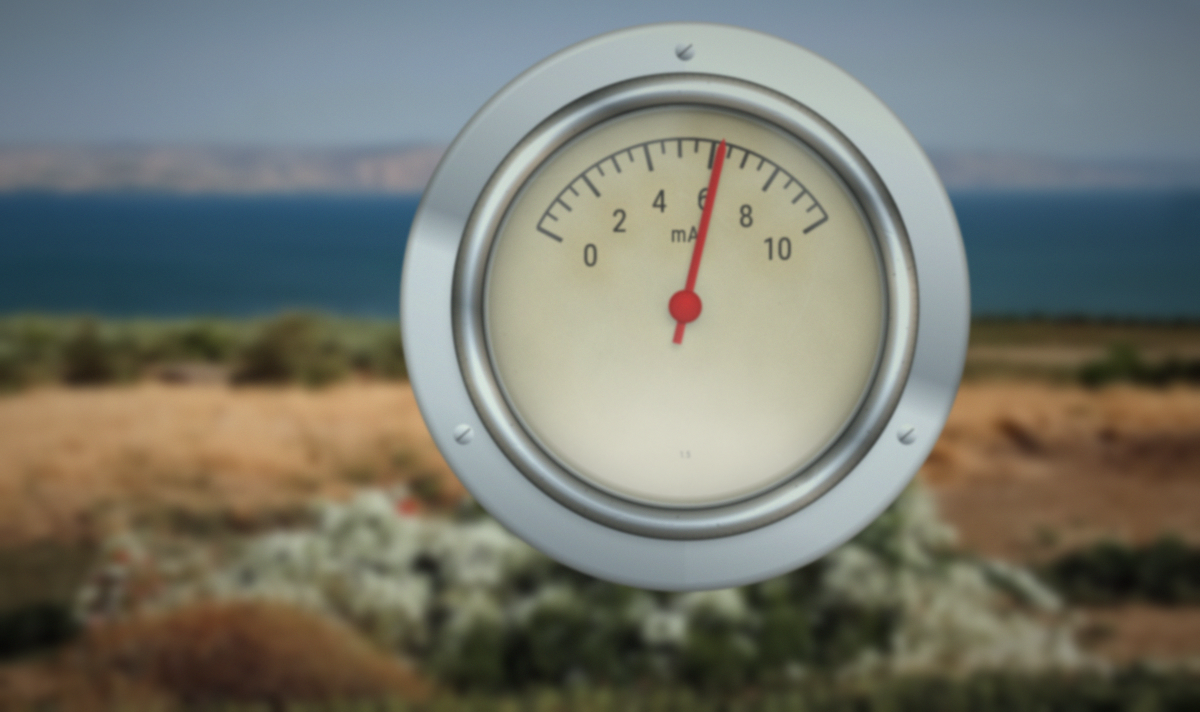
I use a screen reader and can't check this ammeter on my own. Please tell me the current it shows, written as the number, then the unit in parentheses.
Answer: 6.25 (mA)
